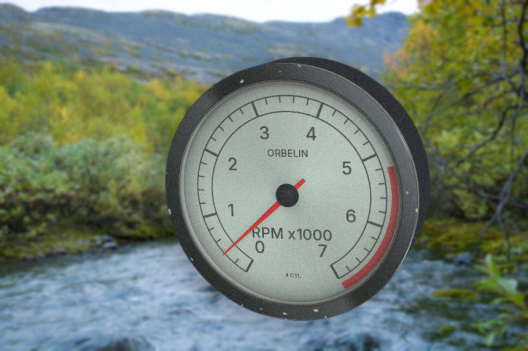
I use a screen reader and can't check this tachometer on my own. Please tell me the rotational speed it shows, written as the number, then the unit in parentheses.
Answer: 400 (rpm)
